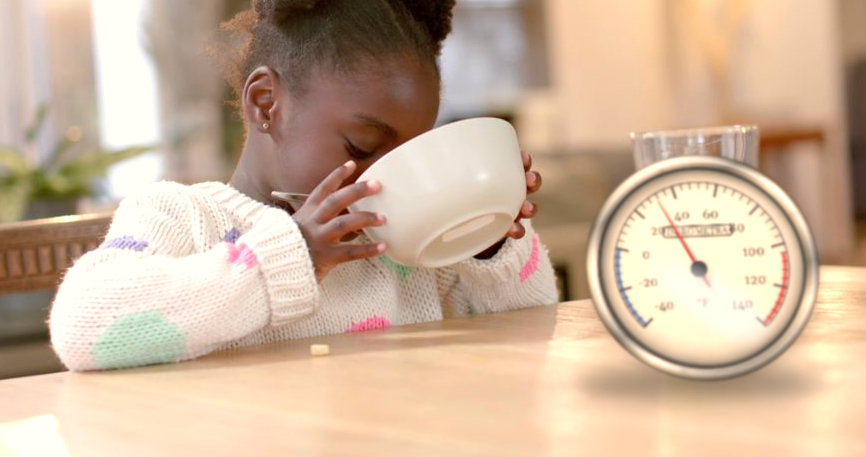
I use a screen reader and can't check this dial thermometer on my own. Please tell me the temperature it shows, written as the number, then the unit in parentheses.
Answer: 32 (°F)
